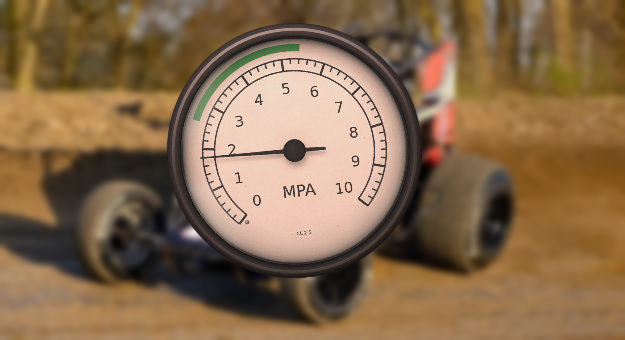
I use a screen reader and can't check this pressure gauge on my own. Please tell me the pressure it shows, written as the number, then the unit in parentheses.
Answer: 1.8 (MPa)
